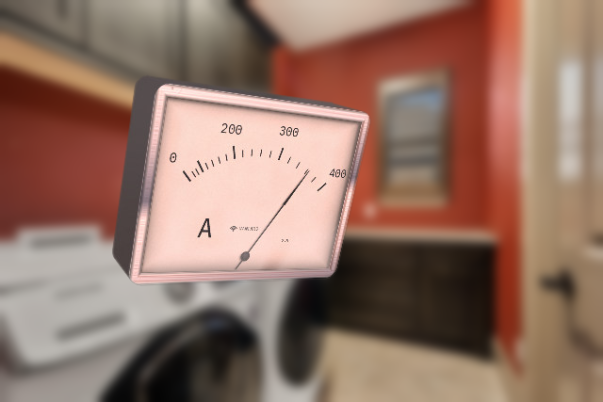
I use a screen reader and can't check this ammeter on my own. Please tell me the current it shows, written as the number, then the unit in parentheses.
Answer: 360 (A)
